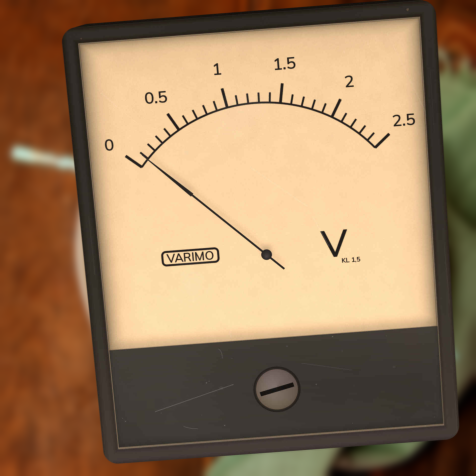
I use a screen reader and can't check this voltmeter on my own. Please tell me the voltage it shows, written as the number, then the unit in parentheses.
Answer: 0.1 (V)
